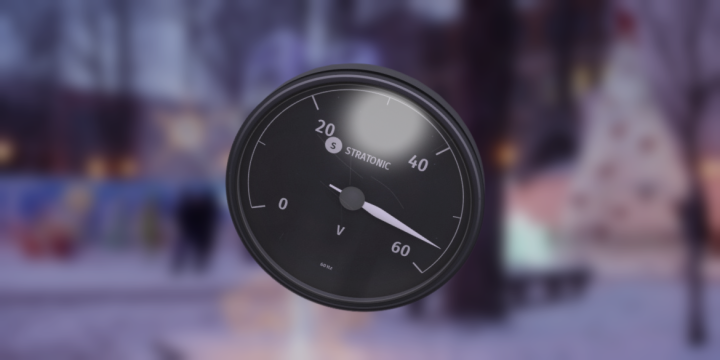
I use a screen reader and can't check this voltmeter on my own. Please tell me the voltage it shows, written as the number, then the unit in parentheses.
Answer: 55 (V)
